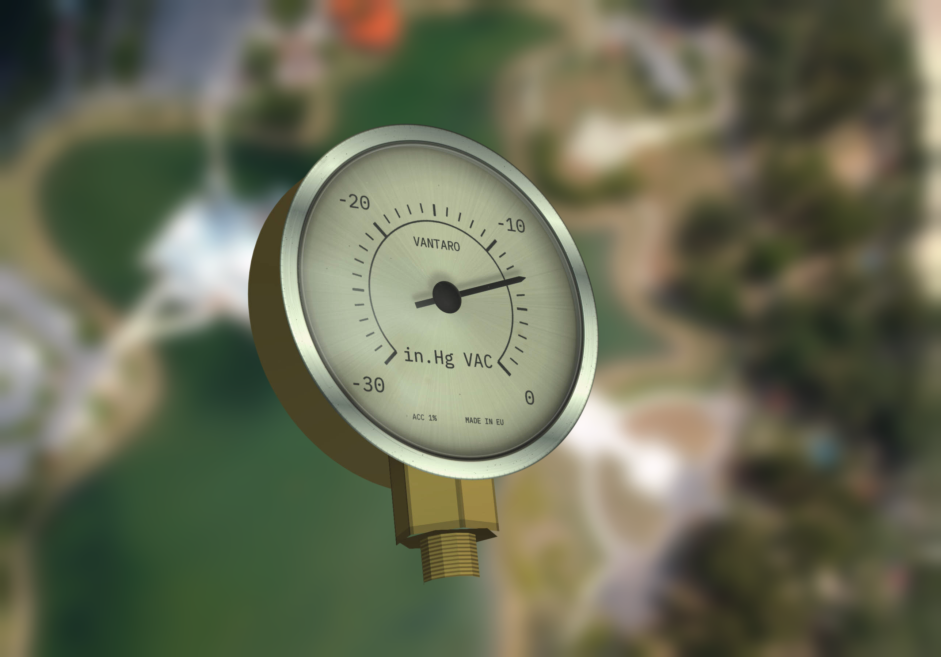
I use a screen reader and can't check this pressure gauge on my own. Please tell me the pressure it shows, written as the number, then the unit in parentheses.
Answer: -7 (inHg)
